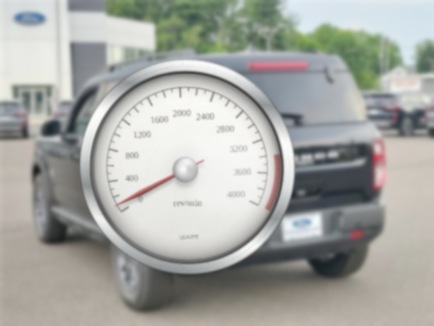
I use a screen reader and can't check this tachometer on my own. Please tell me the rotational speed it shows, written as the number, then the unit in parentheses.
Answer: 100 (rpm)
